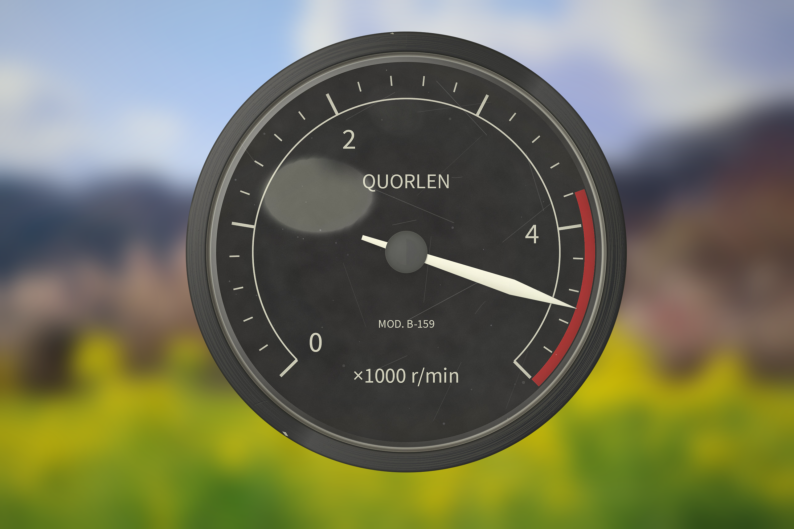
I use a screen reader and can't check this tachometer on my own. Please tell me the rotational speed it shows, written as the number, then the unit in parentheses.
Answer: 4500 (rpm)
